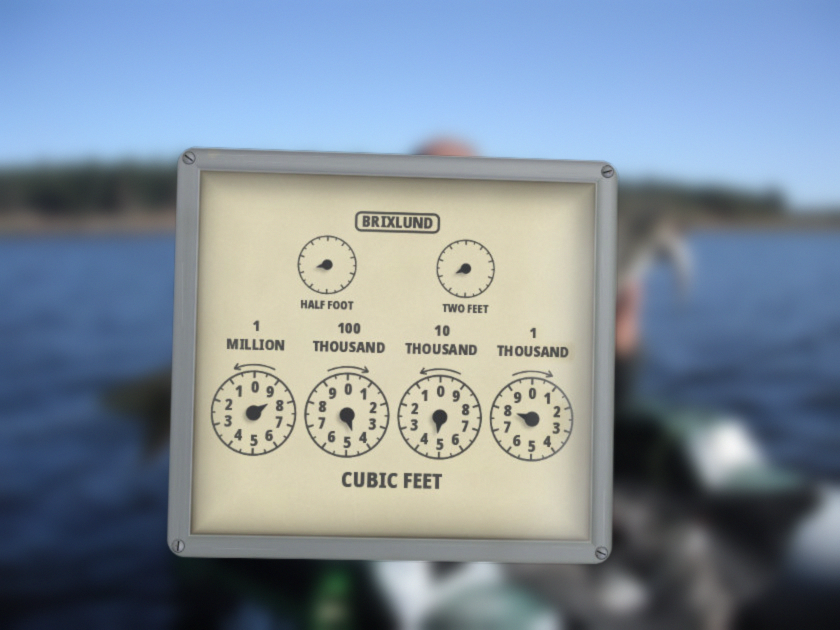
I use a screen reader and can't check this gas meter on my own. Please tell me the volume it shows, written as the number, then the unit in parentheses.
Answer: 844800 (ft³)
